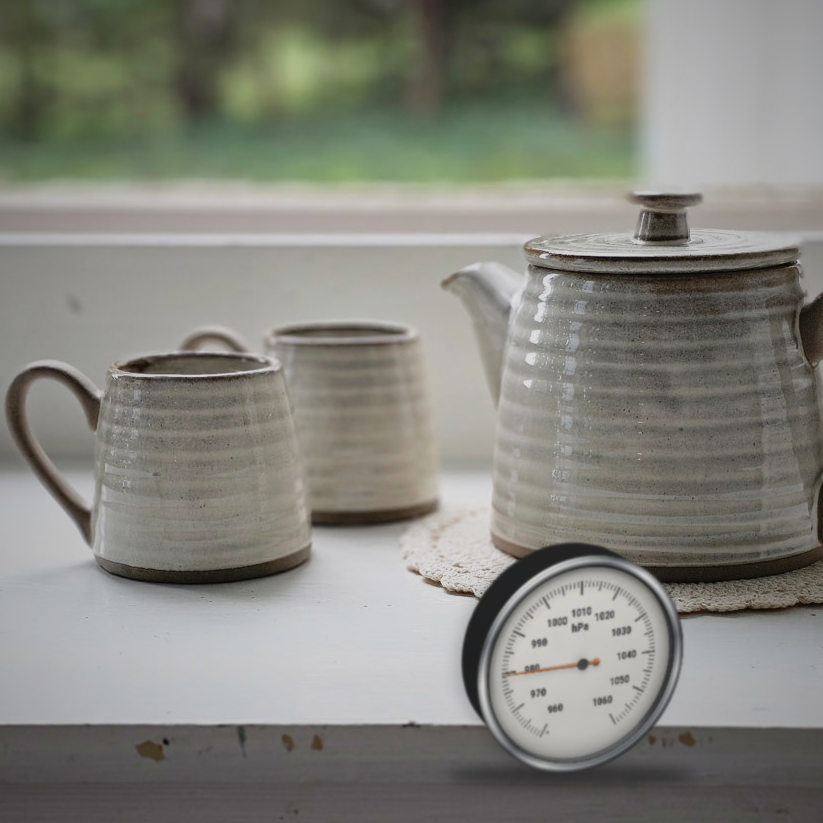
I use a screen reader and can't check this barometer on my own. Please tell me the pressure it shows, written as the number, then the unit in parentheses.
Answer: 980 (hPa)
